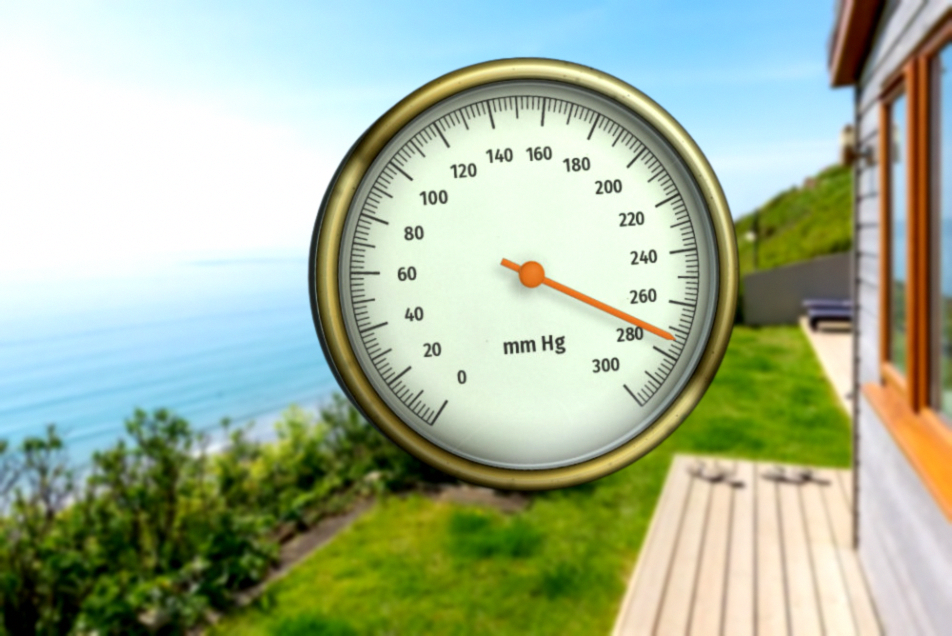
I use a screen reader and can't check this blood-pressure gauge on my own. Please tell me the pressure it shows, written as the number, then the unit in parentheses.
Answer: 274 (mmHg)
